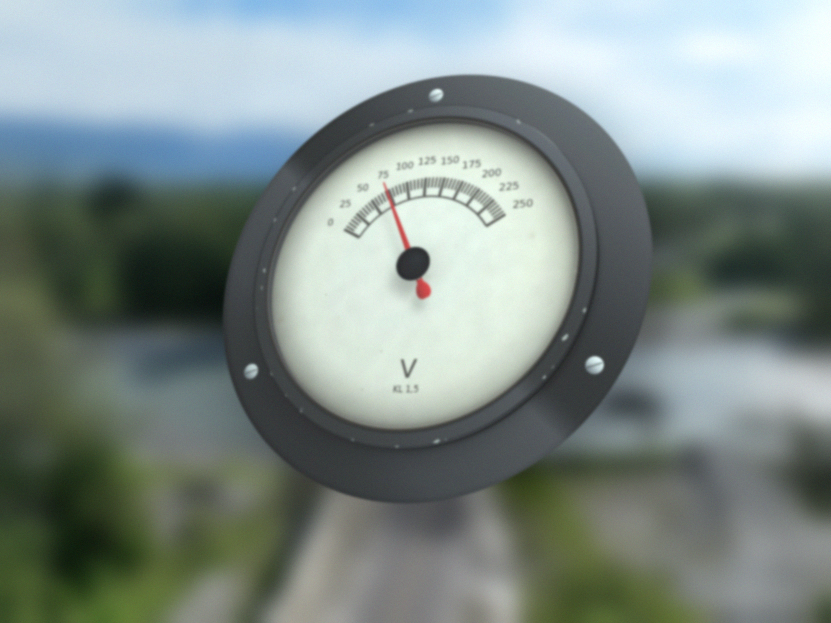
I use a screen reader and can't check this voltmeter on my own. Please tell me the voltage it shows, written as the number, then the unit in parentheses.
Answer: 75 (V)
